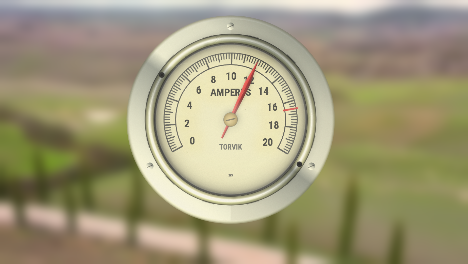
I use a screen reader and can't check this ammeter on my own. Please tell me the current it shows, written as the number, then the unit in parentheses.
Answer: 12 (A)
